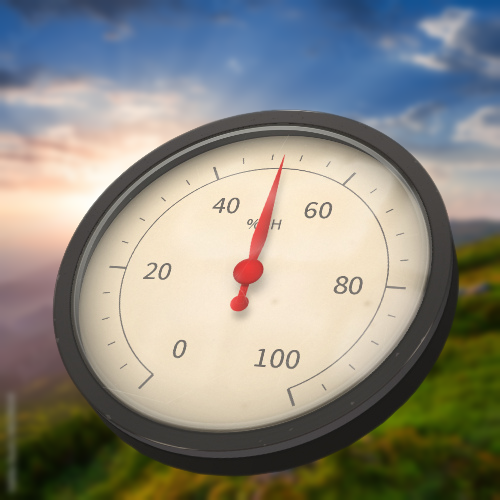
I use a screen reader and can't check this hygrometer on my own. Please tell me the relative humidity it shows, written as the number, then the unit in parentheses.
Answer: 50 (%)
